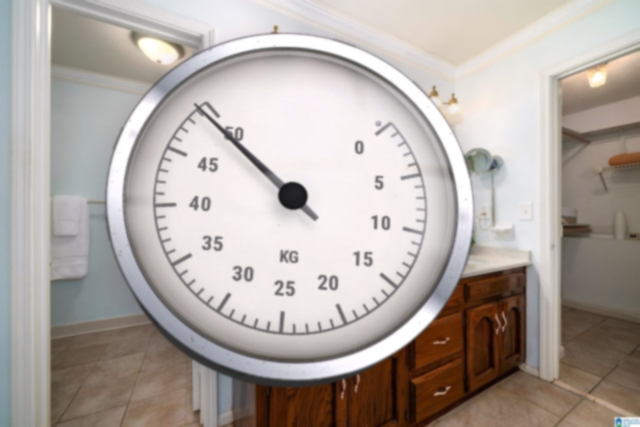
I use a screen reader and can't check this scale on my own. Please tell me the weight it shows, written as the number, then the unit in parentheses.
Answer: 49 (kg)
